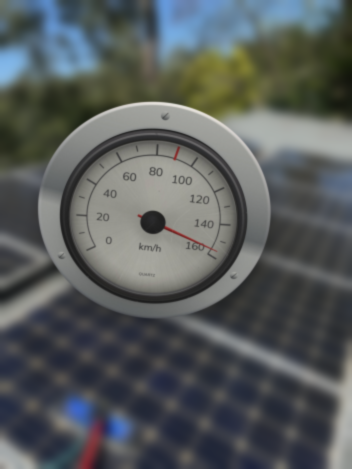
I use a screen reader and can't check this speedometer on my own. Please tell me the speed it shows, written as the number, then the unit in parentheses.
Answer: 155 (km/h)
